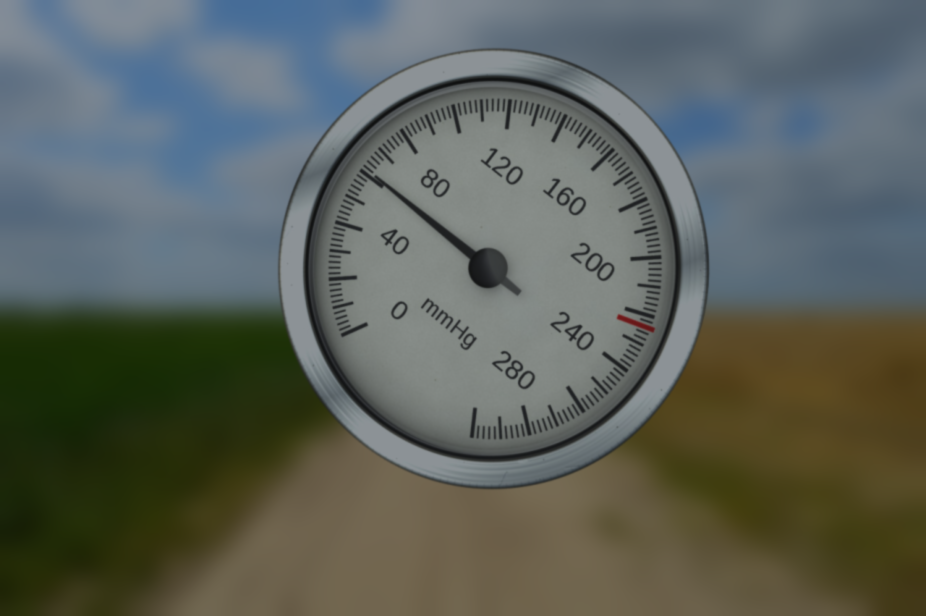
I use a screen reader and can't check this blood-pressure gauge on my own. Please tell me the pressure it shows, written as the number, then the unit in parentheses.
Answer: 62 (mmHg)
